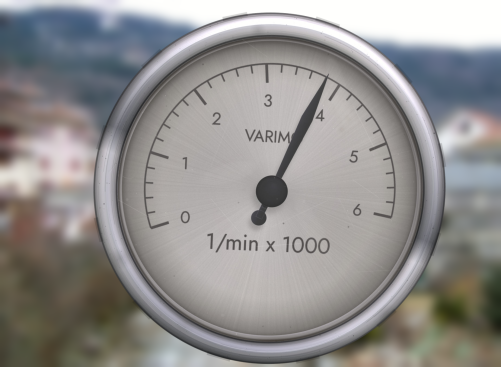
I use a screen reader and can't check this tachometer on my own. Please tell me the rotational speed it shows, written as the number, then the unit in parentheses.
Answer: 3800 (rpm)
